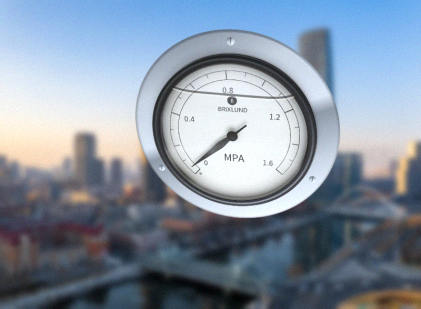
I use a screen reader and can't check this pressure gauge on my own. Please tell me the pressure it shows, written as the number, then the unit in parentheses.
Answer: 0.05 (MPa)
